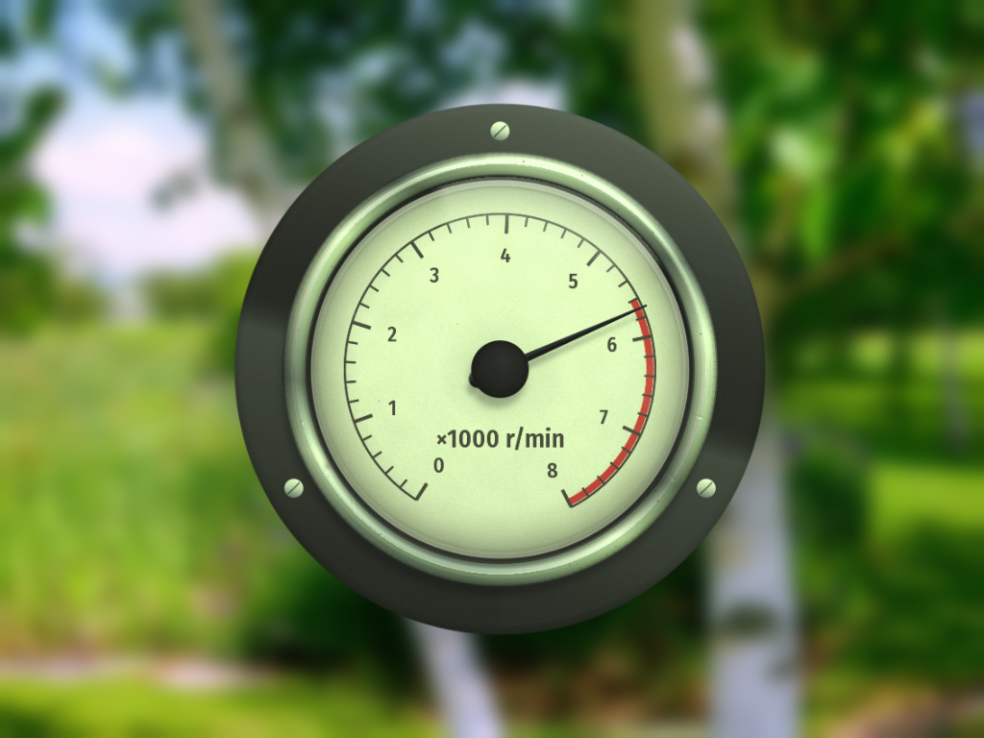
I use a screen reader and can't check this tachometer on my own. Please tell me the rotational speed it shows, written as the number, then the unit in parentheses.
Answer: 5700 (rpm)
